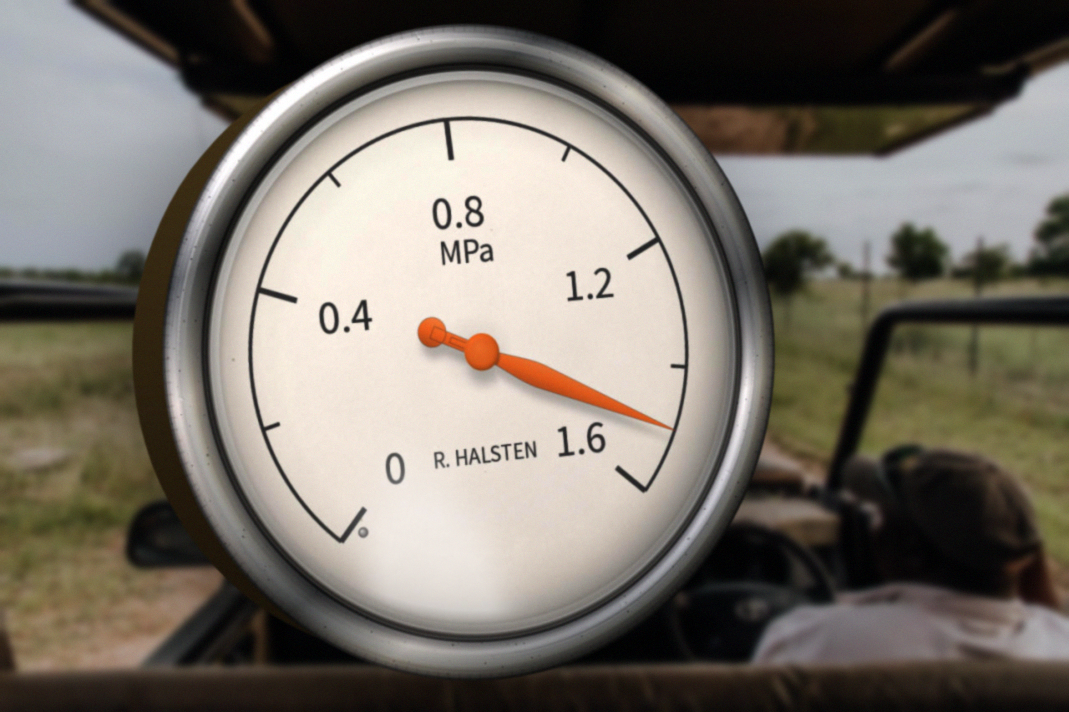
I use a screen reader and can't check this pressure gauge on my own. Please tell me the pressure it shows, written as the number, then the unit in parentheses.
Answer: 1.5 (MPa)
